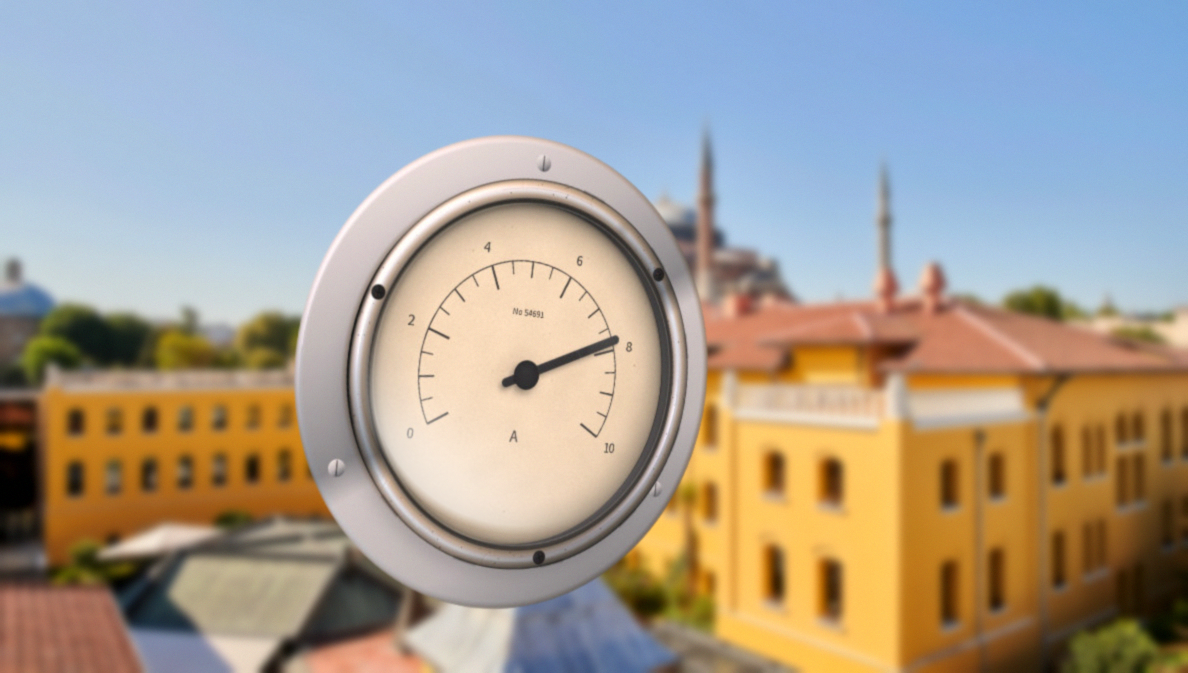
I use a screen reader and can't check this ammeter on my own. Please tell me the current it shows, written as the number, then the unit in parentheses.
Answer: 7.75 (A)
